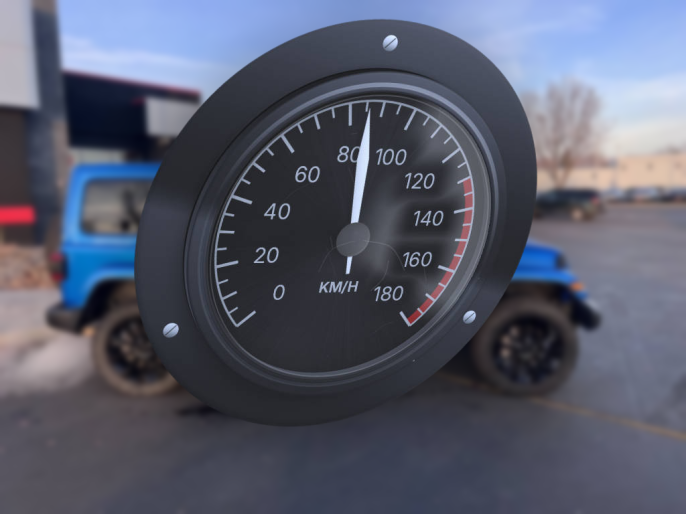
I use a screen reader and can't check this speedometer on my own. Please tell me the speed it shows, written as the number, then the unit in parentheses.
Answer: 85 (km/h)
